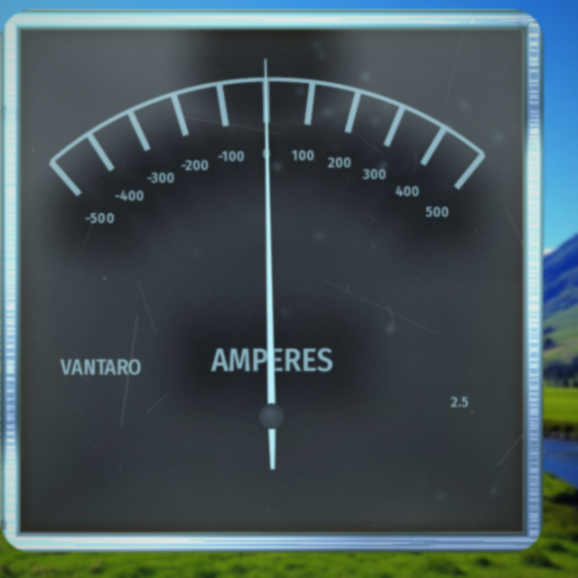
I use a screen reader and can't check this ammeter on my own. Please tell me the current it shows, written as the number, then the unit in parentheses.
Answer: 0 (A)
